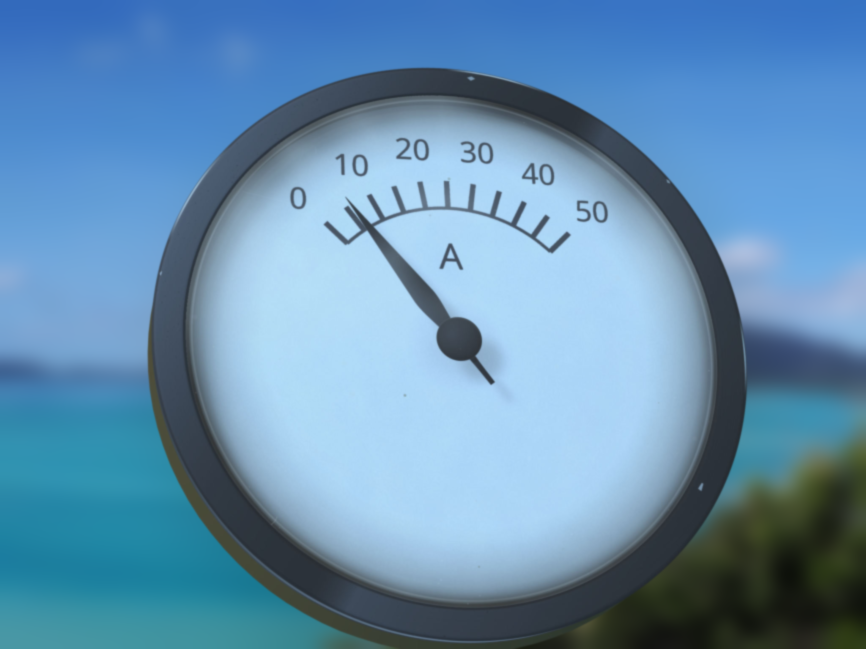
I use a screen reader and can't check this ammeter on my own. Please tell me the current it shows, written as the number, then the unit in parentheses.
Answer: 5 (A)
